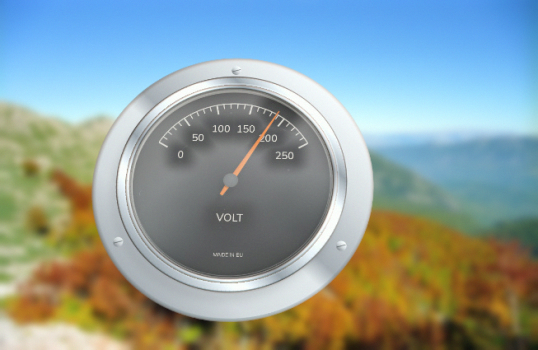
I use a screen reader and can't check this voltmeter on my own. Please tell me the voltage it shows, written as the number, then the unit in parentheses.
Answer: 190 (V)
